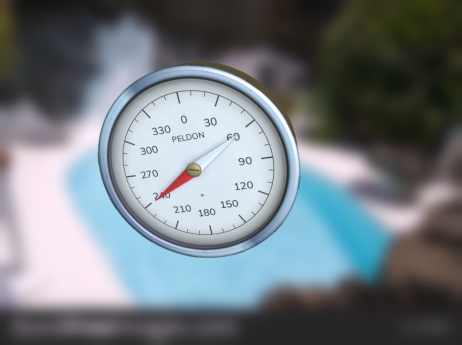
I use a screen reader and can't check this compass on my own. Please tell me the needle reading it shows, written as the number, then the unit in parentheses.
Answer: 240 (°)
